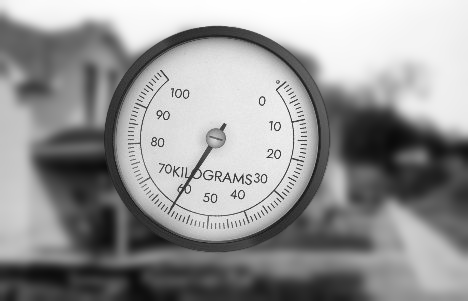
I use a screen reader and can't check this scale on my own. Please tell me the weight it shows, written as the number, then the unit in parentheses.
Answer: 60 (kg)
